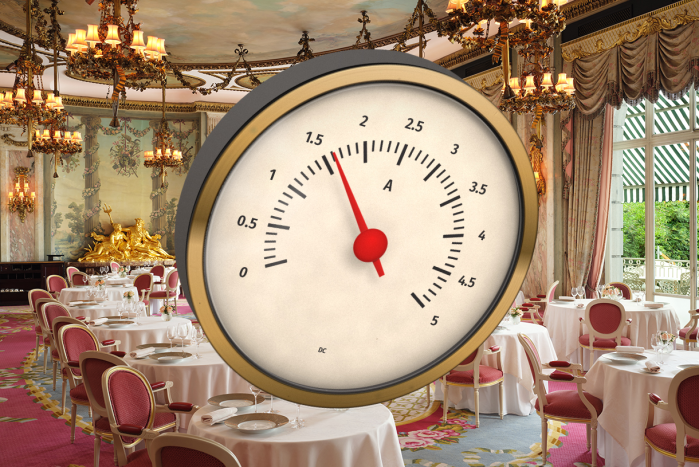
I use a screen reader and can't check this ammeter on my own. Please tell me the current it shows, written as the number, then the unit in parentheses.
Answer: 1.6 (A)
